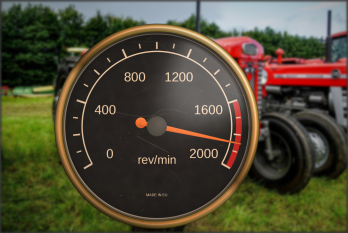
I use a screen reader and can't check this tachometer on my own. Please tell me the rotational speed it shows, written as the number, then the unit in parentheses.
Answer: 1850 (rpm)
